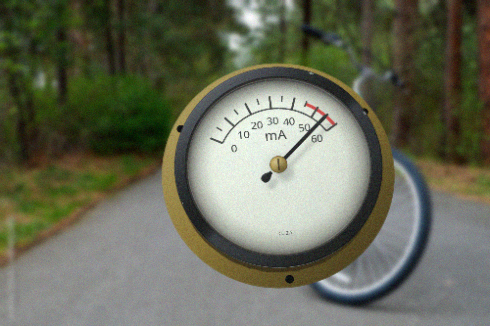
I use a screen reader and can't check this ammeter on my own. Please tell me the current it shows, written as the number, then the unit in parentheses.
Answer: 55 (mA)
